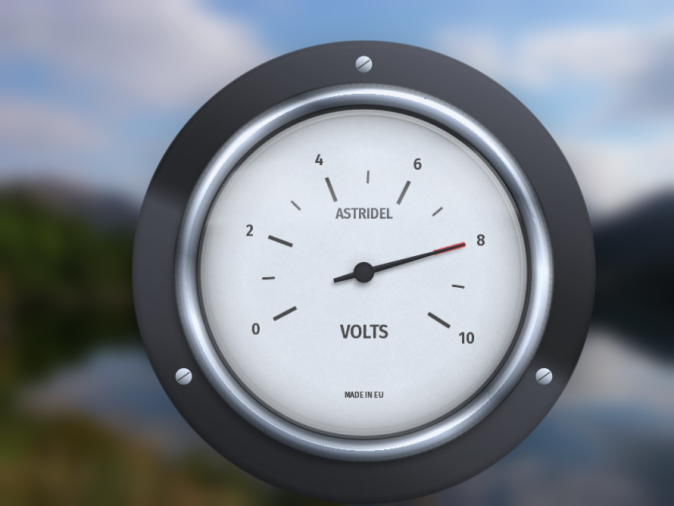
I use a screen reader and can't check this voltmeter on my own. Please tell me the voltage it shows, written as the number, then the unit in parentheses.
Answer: 8 (V)
